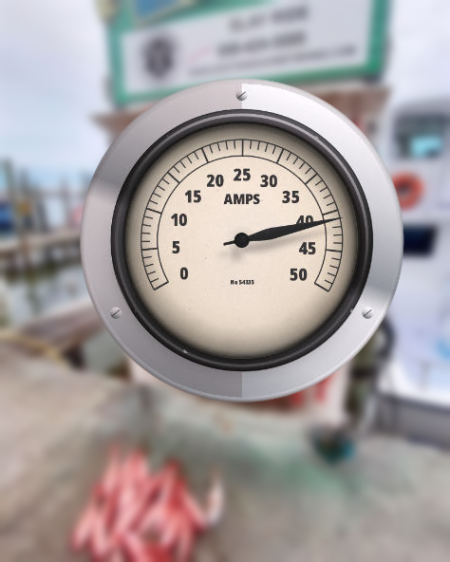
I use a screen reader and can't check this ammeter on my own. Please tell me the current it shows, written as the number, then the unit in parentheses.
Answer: 41 (A)
